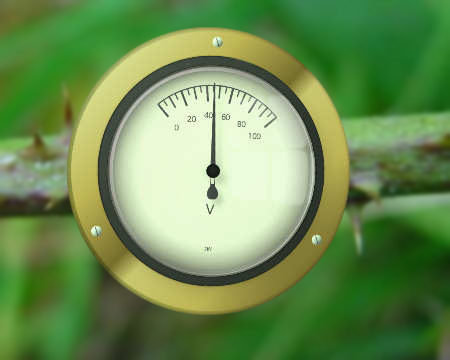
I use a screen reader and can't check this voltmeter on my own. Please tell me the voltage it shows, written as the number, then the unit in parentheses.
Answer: 45 (V)
